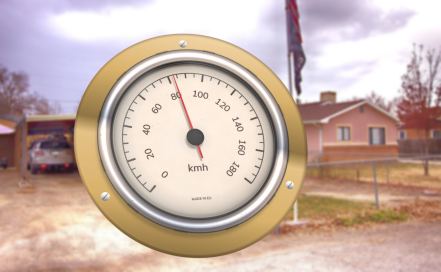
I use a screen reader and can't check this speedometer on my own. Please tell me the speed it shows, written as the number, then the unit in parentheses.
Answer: 82.5 (km/h)
